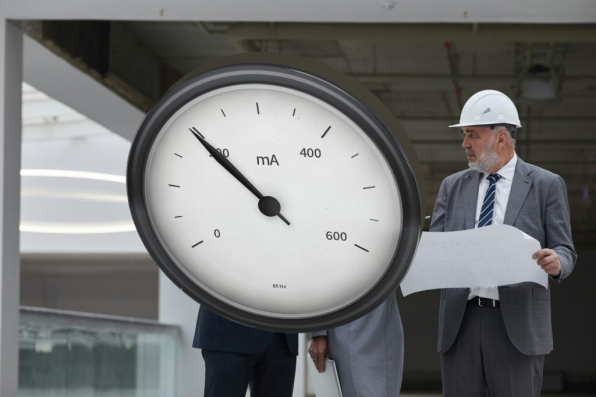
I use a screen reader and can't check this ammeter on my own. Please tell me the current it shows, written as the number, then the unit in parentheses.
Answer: 200 (mA)
